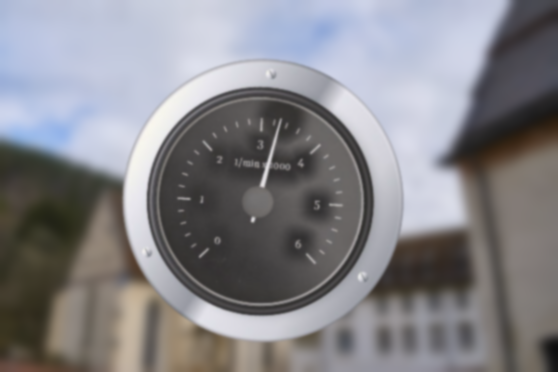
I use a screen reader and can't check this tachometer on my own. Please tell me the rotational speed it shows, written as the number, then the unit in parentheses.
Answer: 3300 (rpm)
